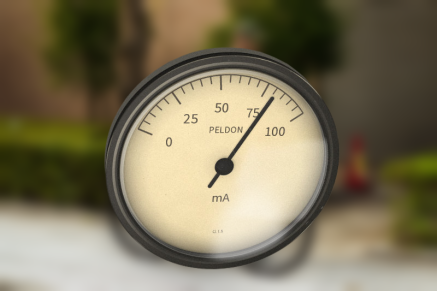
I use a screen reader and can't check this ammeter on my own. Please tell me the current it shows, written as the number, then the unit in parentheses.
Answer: 80 (mA)
